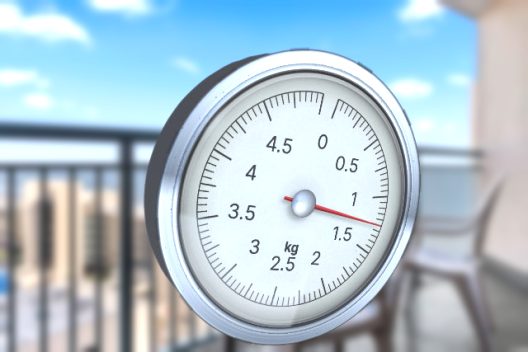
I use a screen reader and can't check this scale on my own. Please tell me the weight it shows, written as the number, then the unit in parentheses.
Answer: 1.25 (kg)
